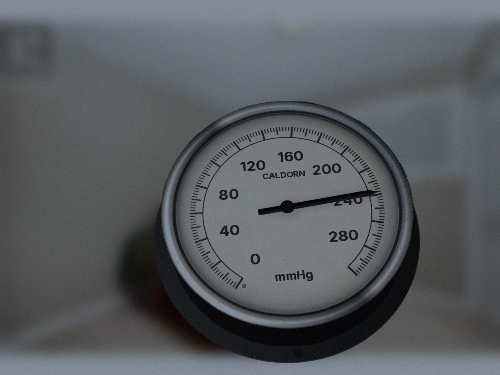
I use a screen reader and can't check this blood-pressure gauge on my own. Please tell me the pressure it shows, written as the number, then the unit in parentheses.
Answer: 240 (mmHg)
